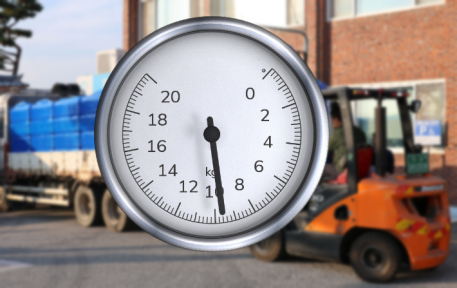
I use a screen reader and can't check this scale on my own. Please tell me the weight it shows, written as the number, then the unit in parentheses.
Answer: 9.6 (kg)
